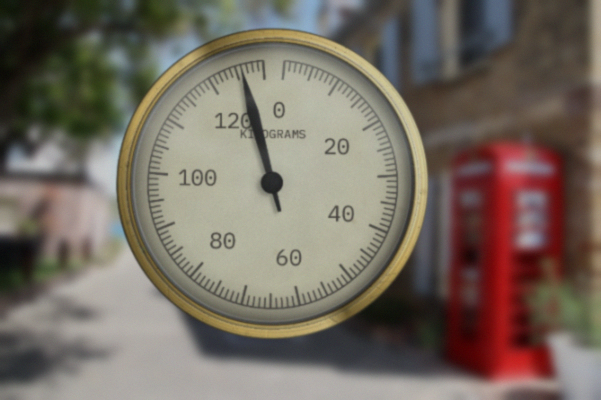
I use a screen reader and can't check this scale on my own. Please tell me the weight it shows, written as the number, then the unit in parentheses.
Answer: 126 (kg)
